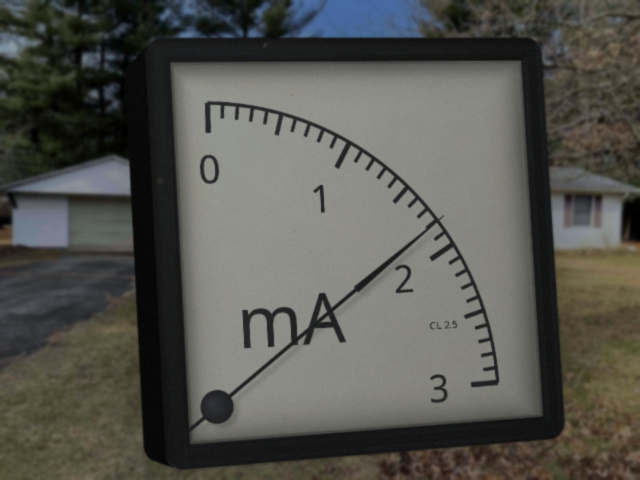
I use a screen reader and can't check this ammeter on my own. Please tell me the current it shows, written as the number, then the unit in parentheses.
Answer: 1.8 (mA)
